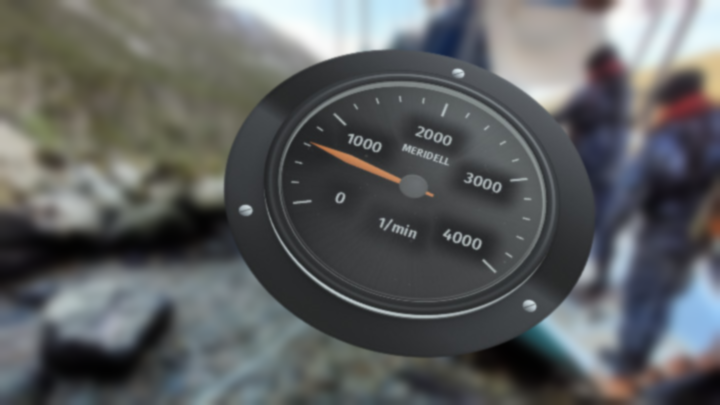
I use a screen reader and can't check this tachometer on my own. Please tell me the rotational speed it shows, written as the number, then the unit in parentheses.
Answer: 600 (rpm)
